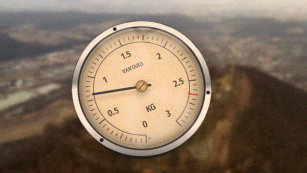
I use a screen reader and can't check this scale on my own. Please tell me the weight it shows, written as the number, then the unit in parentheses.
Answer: 0.8 (kg)
